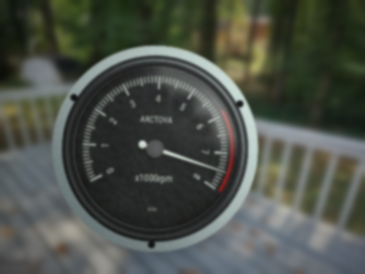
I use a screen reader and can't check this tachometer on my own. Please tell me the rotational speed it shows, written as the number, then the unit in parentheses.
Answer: 7500 (rpm)
